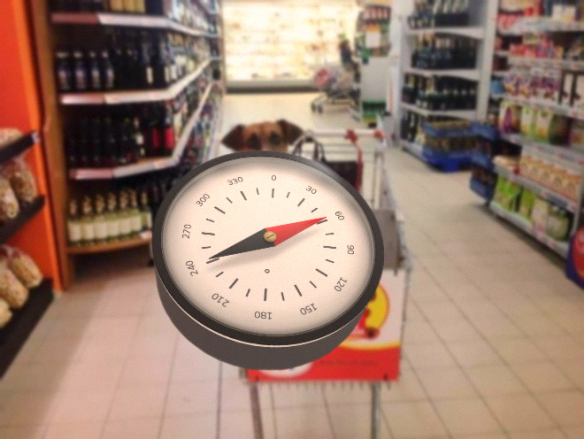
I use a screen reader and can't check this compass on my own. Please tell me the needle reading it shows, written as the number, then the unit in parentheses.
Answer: 60 (°)
